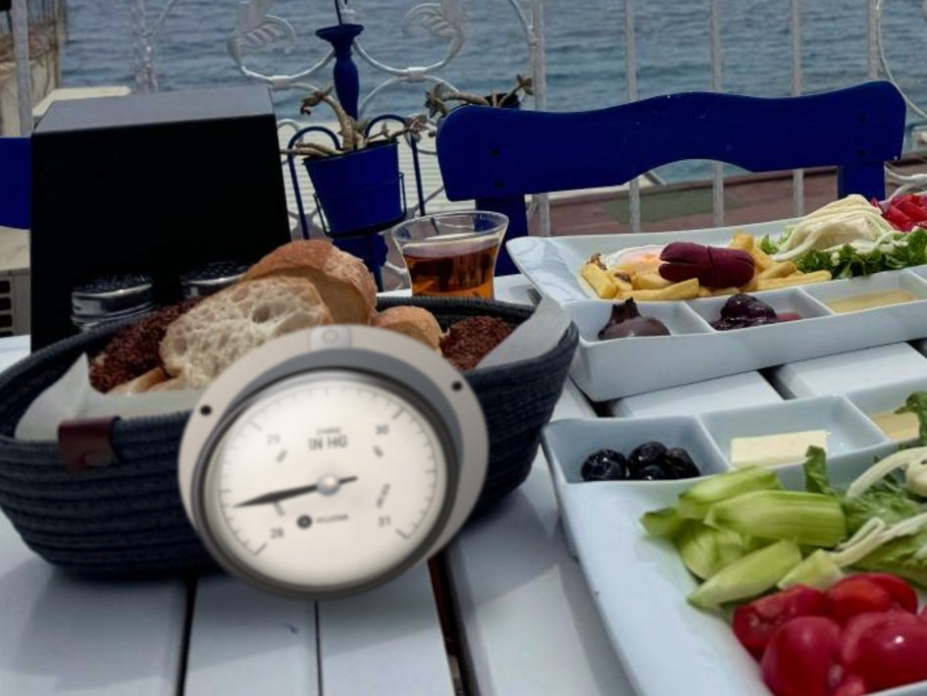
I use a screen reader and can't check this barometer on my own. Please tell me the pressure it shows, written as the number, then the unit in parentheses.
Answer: 28.4 (inHg)
